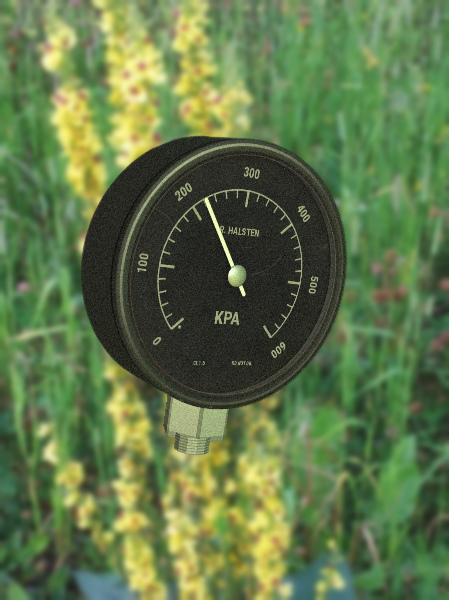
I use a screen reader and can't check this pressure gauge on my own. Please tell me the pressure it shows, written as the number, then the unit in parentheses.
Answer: 220 (kPa)
